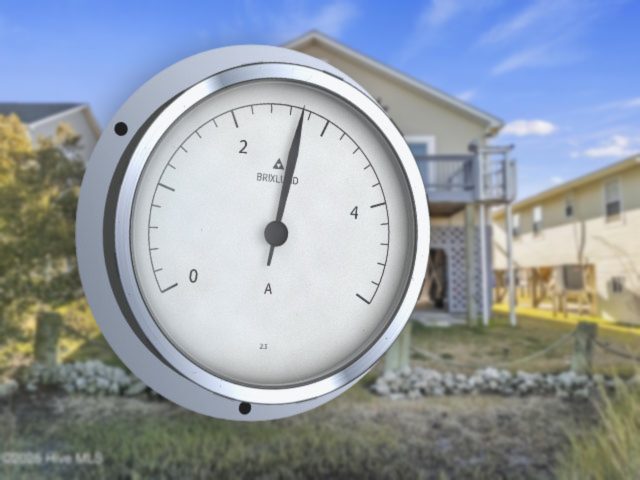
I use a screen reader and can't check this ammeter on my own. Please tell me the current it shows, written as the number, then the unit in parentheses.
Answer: 2.7 (A)
